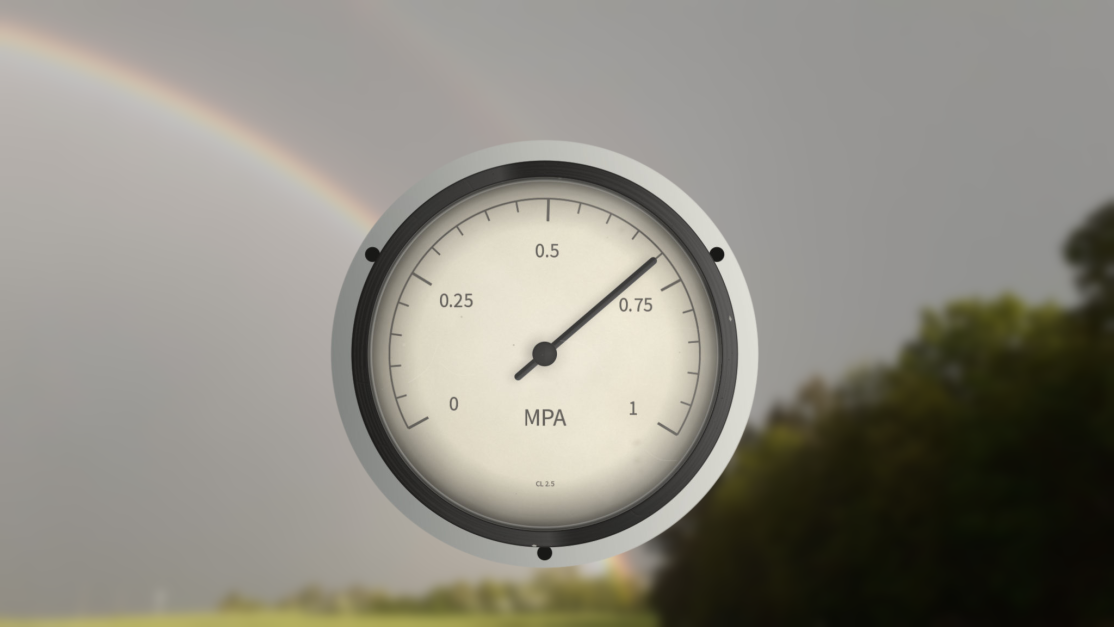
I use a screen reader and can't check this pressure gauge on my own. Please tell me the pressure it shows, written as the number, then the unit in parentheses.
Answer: 0.7 (MPa)
